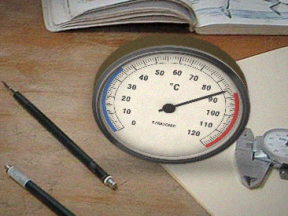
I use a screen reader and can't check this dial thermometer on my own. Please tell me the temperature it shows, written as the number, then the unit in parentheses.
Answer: 85 (°C)
